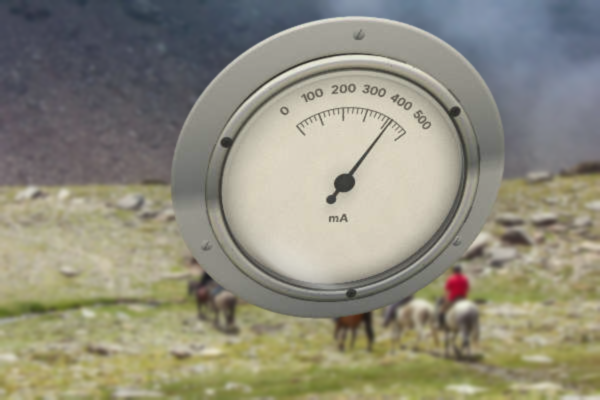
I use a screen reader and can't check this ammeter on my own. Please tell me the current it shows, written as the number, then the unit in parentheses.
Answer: 400 (mA)
